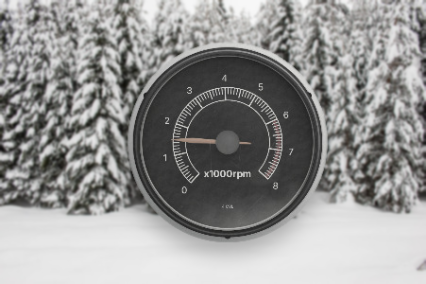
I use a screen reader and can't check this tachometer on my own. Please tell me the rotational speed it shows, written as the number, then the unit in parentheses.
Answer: 1500 (rpm)
